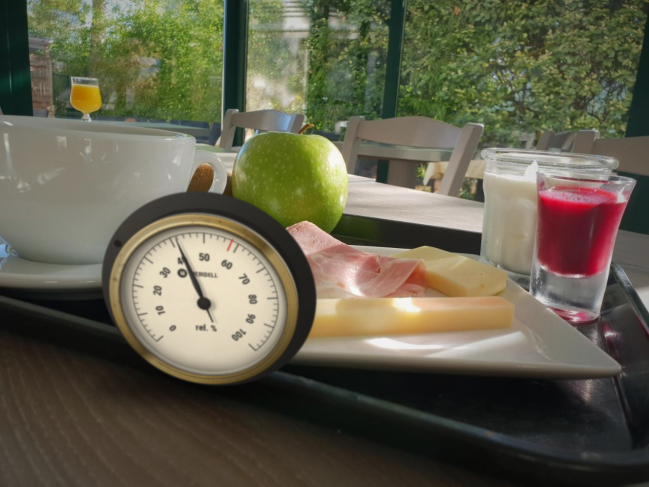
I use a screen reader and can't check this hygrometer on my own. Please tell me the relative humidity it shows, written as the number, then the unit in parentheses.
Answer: 42 (%)
